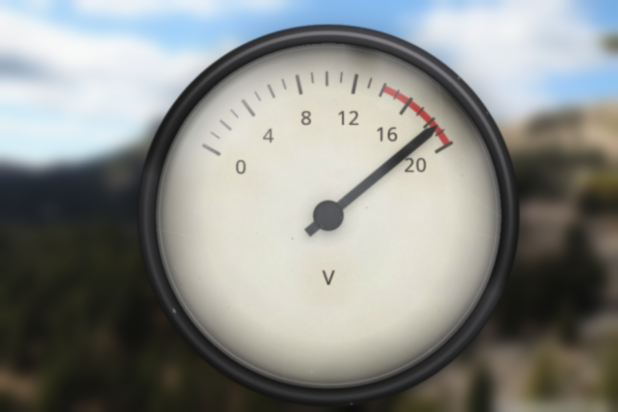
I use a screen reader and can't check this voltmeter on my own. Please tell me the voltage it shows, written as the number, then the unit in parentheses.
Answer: 18.5 (V)
